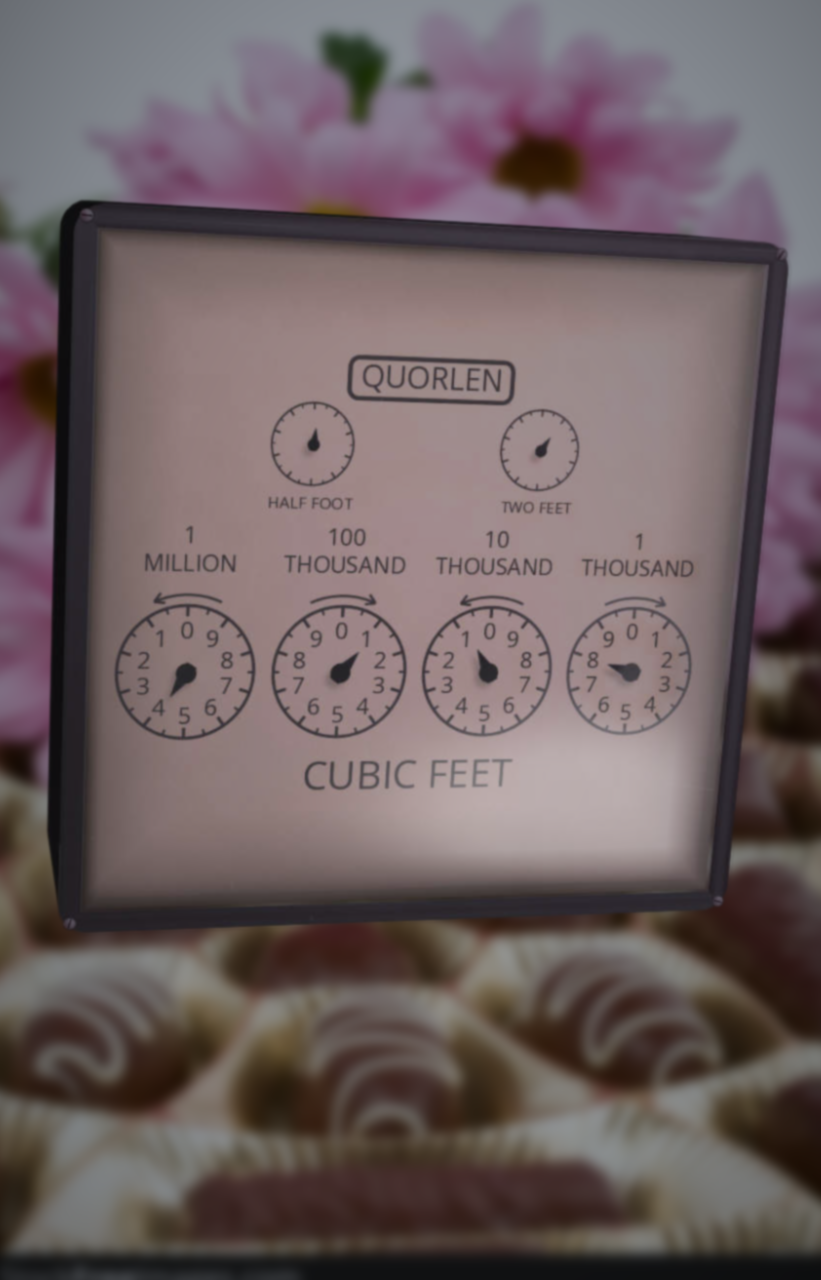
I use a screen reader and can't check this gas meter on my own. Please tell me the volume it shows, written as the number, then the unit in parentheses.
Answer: 410800 (ft³)
